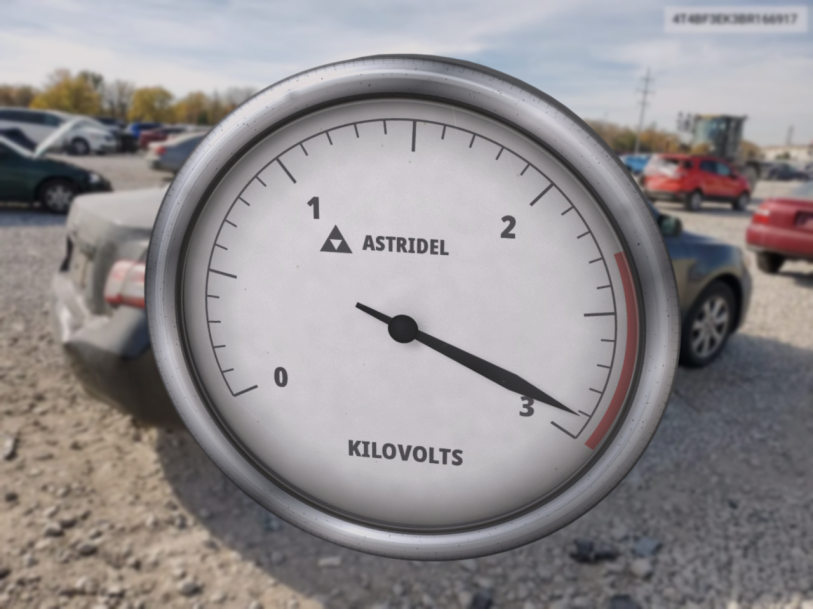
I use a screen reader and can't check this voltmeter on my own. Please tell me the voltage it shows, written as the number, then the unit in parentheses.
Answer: 2.9 (kV)
